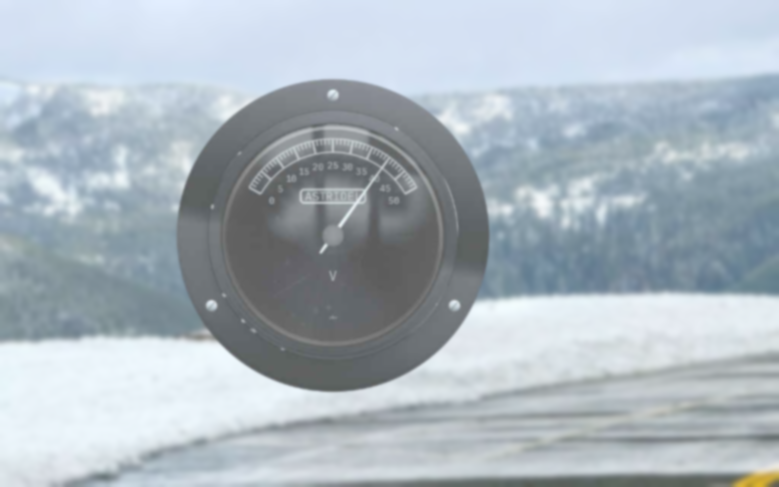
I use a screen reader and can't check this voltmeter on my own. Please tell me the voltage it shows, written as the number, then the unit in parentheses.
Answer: 40 (V)
